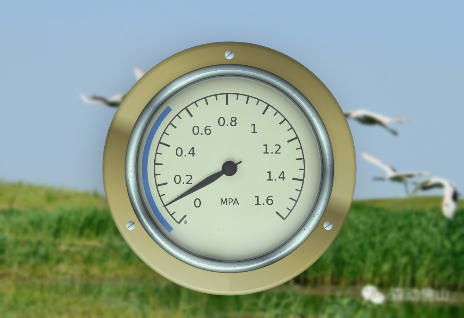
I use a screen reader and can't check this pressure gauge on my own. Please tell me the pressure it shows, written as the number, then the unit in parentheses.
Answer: 0.1 (MPa)
